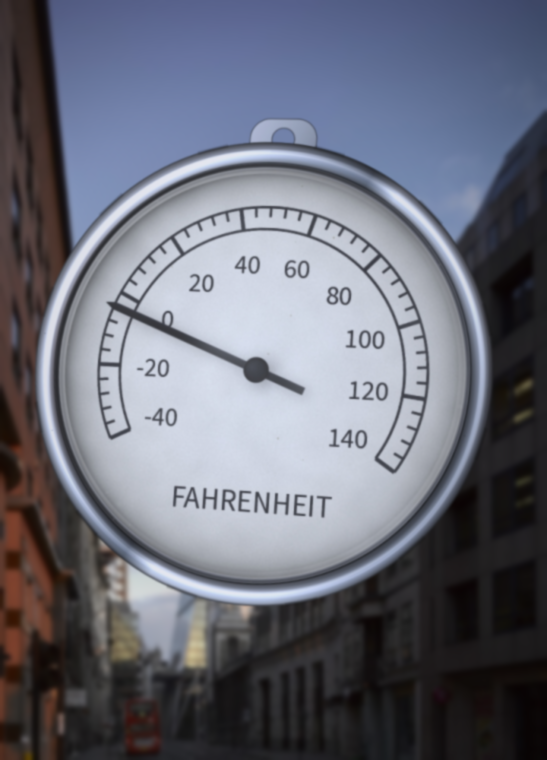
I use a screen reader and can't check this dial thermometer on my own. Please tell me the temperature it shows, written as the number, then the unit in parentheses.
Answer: -4 (°F)
